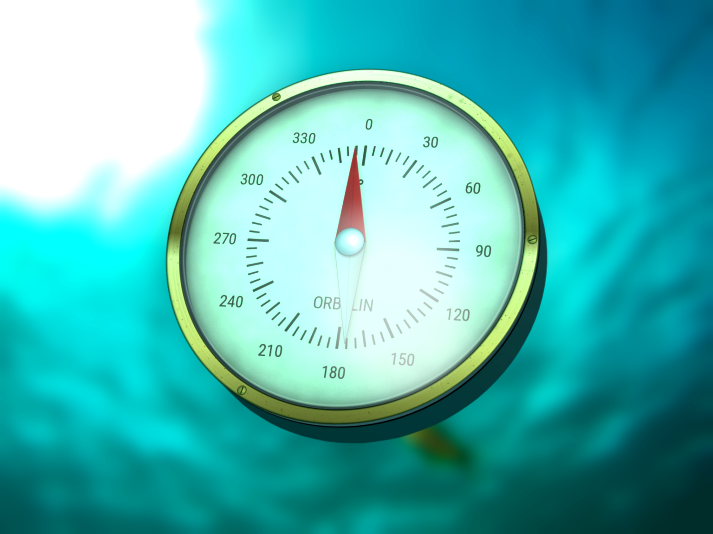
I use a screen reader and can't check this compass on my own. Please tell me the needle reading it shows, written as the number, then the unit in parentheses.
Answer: 355 (°)
